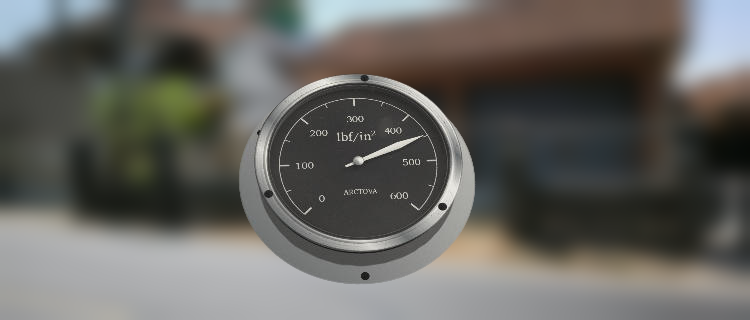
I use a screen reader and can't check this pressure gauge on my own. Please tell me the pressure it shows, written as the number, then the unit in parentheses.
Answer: 450 (psi)
